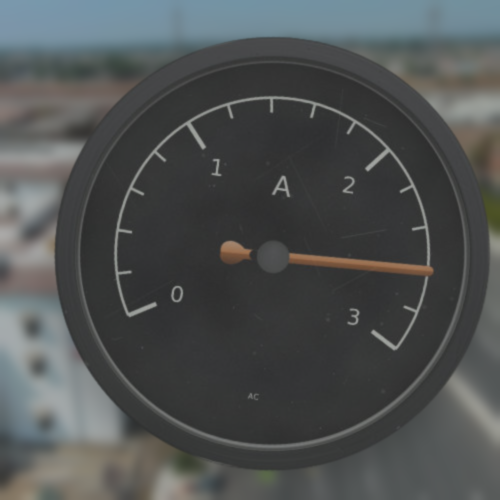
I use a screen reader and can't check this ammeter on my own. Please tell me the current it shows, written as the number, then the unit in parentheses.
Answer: 2.6 (A)
